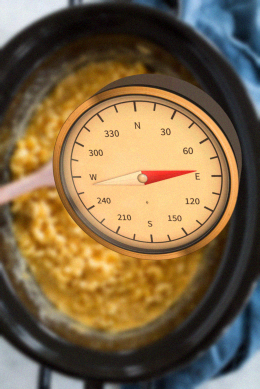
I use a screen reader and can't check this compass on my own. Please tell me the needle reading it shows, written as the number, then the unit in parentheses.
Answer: 82.5 (°)
